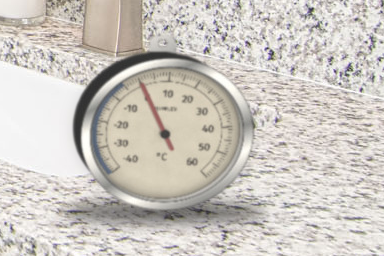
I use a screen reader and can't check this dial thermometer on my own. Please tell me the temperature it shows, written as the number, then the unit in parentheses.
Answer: 0 (°C)
